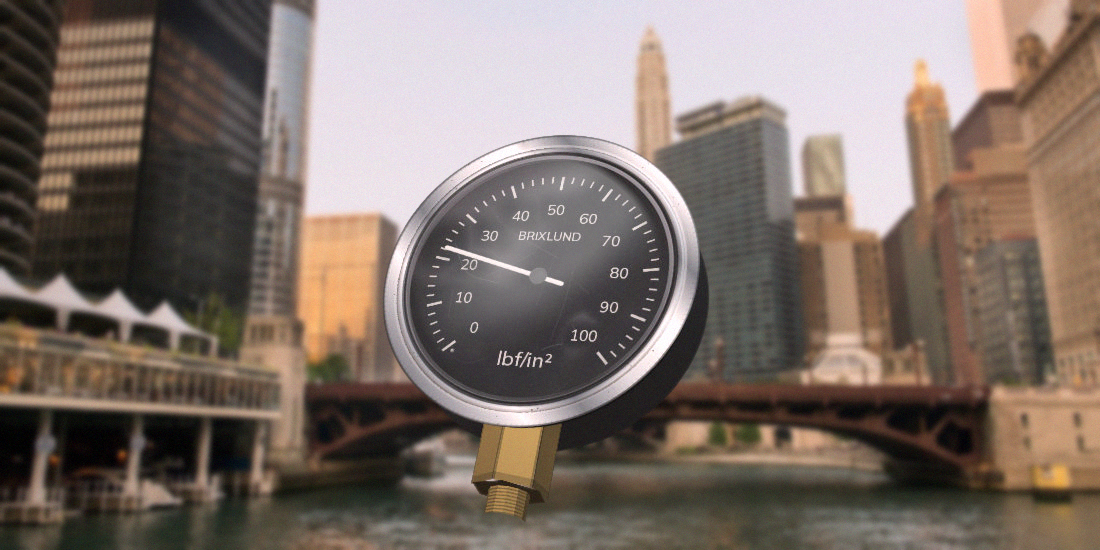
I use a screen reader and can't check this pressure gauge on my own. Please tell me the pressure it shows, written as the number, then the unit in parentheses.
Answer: 22 (psi)
